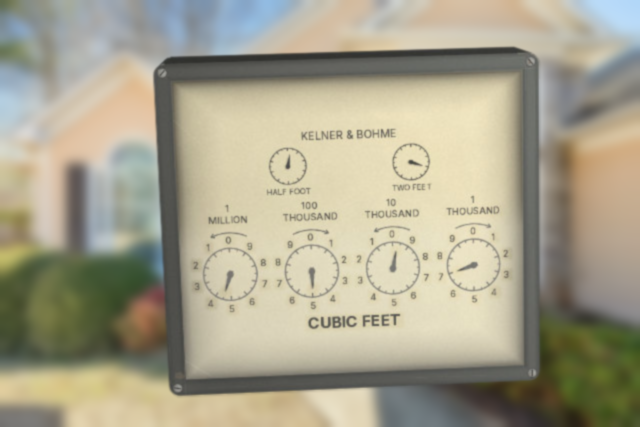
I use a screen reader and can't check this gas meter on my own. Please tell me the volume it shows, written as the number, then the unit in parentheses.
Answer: 449700 (ft³)
